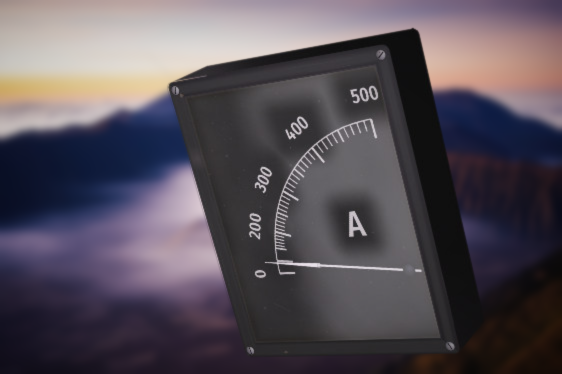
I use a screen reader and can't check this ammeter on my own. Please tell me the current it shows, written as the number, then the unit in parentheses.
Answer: 100 (A)
